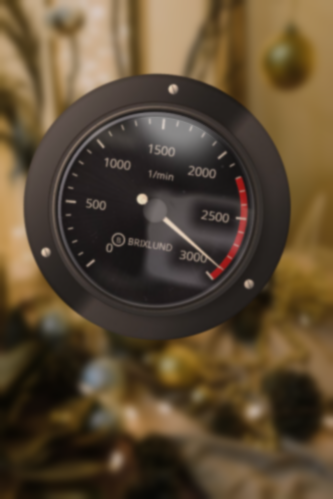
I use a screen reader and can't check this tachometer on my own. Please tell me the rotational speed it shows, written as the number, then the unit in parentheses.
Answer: 2900 (rpm)
